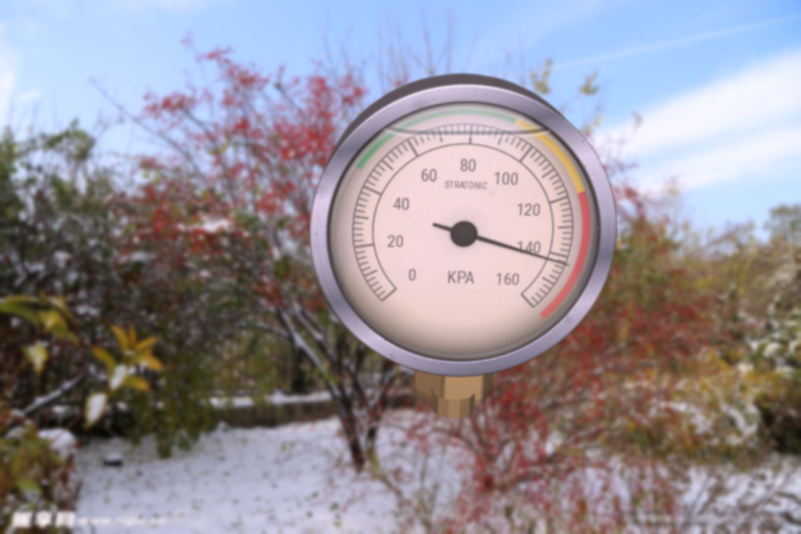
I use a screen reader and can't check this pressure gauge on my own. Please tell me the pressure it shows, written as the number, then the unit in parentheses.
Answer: 142 (kPa)
